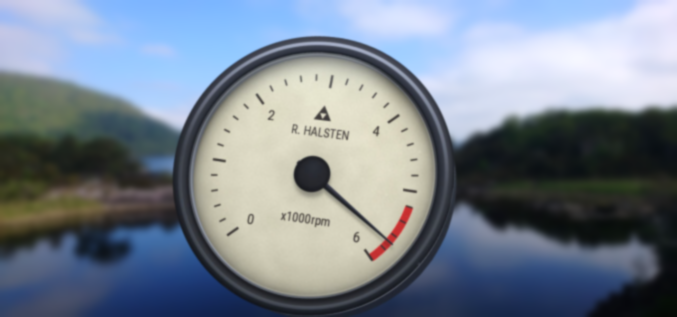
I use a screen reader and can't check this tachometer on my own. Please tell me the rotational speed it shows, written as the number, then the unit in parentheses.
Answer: 5700 (rpm)
